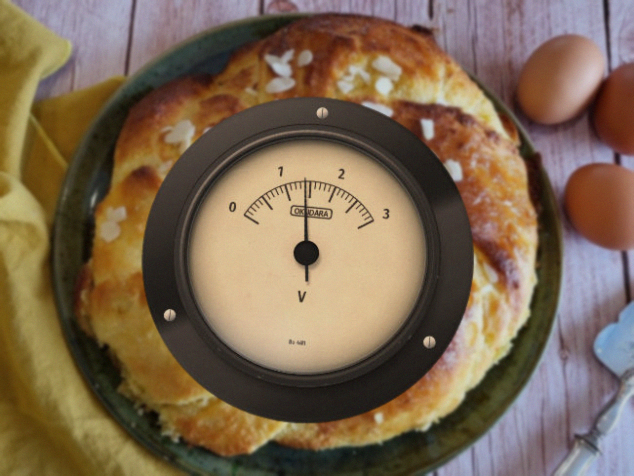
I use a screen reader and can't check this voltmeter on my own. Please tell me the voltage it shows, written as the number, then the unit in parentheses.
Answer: 1.4 (V)
